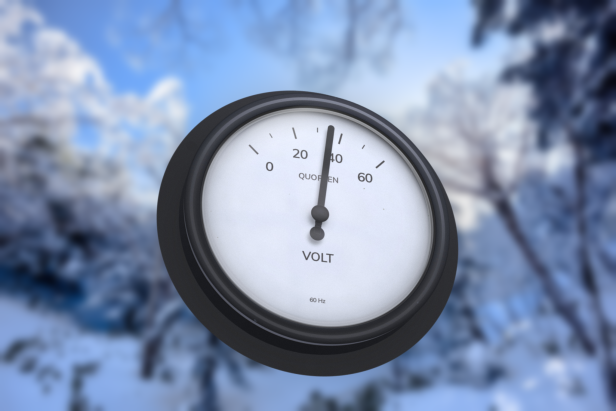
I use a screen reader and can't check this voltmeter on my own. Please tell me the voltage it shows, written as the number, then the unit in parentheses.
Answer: 35 (V)
